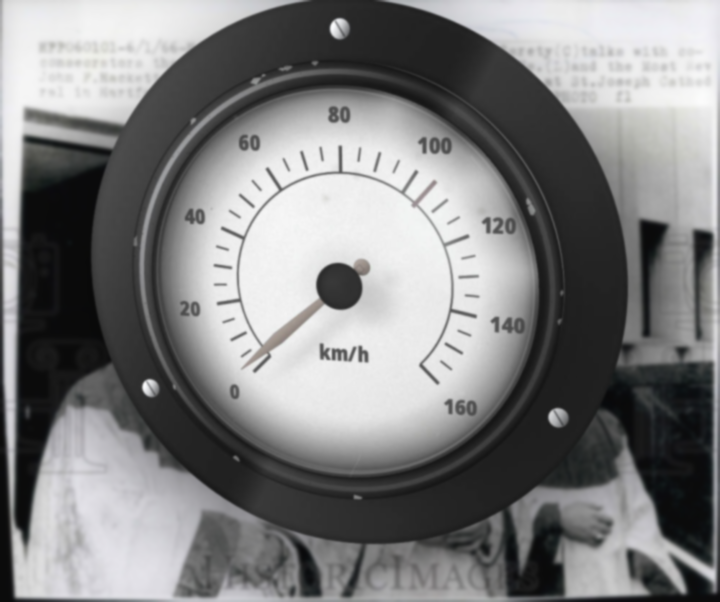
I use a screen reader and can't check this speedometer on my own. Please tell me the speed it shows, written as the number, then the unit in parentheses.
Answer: 2.5 (km/h)
